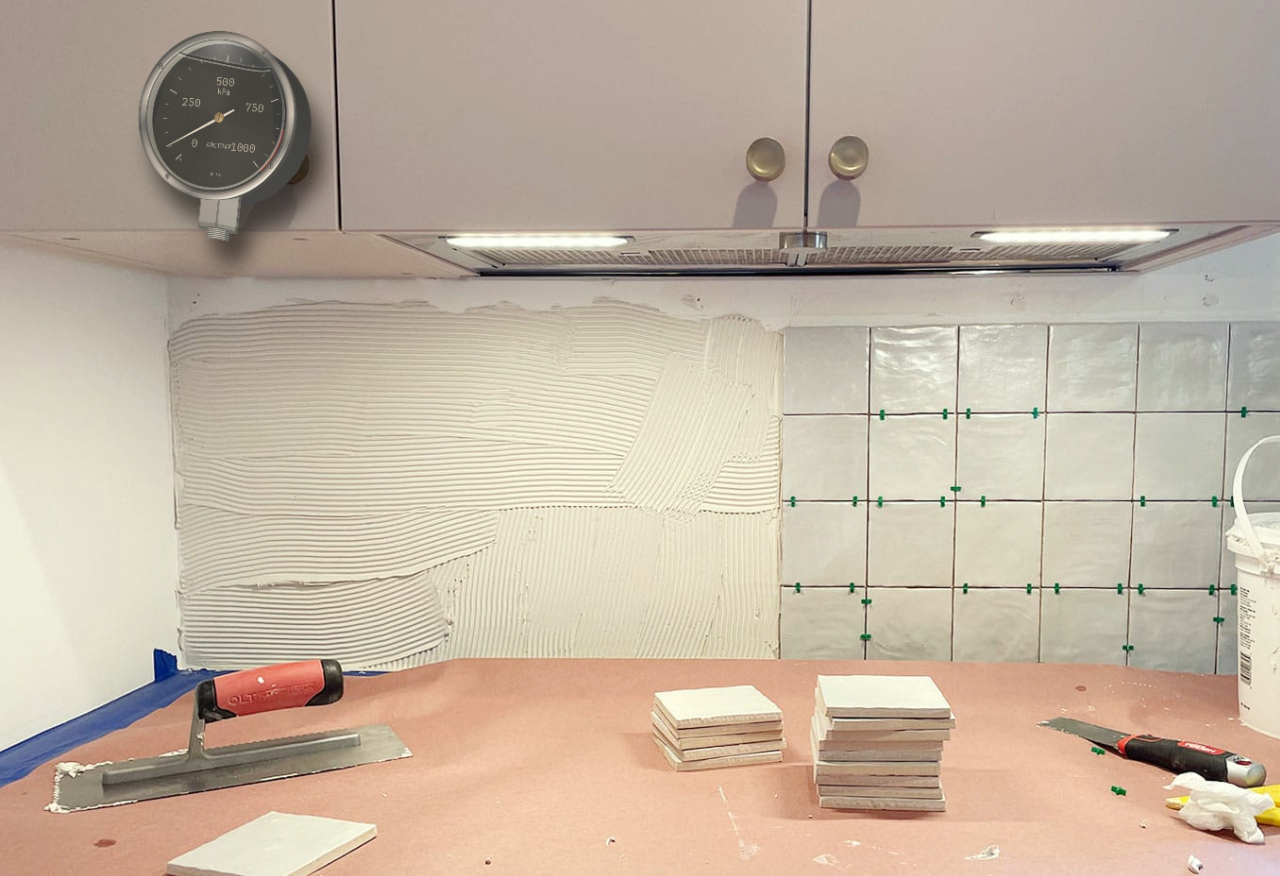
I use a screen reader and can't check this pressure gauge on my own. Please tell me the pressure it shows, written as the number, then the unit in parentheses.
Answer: 50 (kPa)
